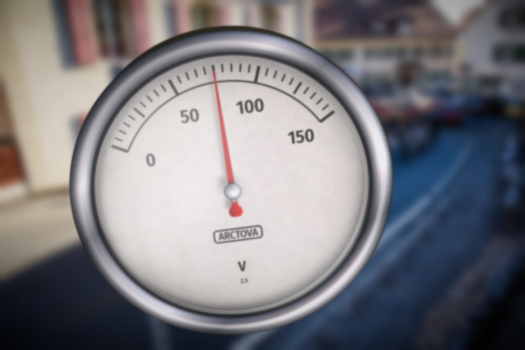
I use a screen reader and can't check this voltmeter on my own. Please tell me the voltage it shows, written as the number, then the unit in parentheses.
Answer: 75 (V)
